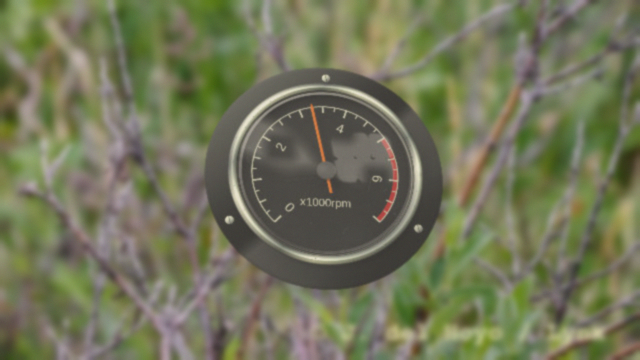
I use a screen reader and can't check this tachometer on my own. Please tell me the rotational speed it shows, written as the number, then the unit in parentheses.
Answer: 3250 (rpm)
